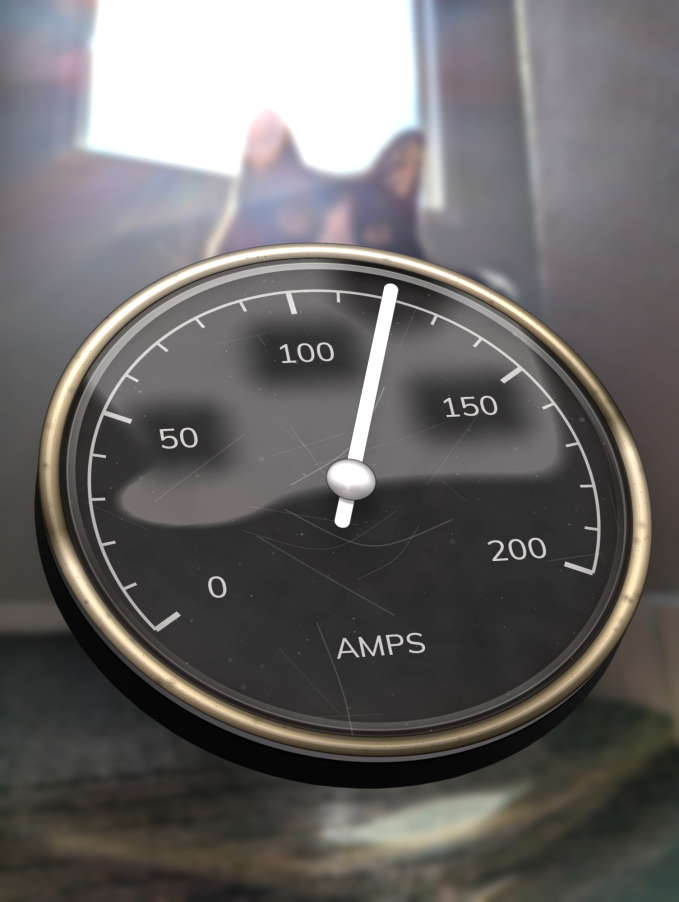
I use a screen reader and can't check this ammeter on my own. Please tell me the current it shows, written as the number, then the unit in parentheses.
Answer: 120 (A)
